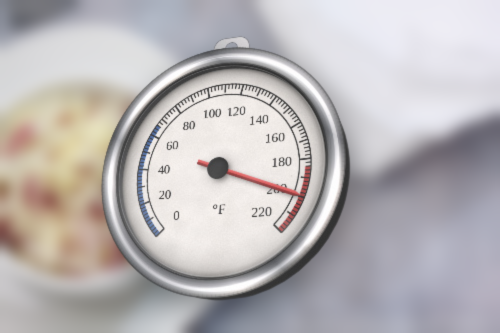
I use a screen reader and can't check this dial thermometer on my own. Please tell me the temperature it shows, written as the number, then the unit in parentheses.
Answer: 200 (°F)
